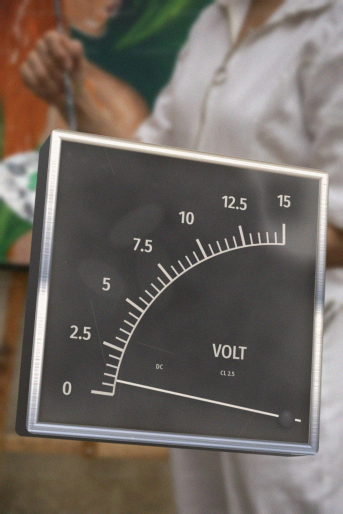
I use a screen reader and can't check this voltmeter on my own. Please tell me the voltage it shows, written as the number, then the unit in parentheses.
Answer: 0.75 (V)
